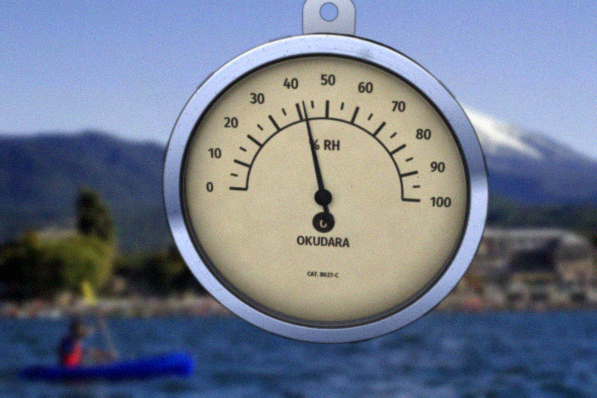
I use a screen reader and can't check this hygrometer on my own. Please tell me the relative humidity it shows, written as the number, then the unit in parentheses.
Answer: 42.5 (%)
